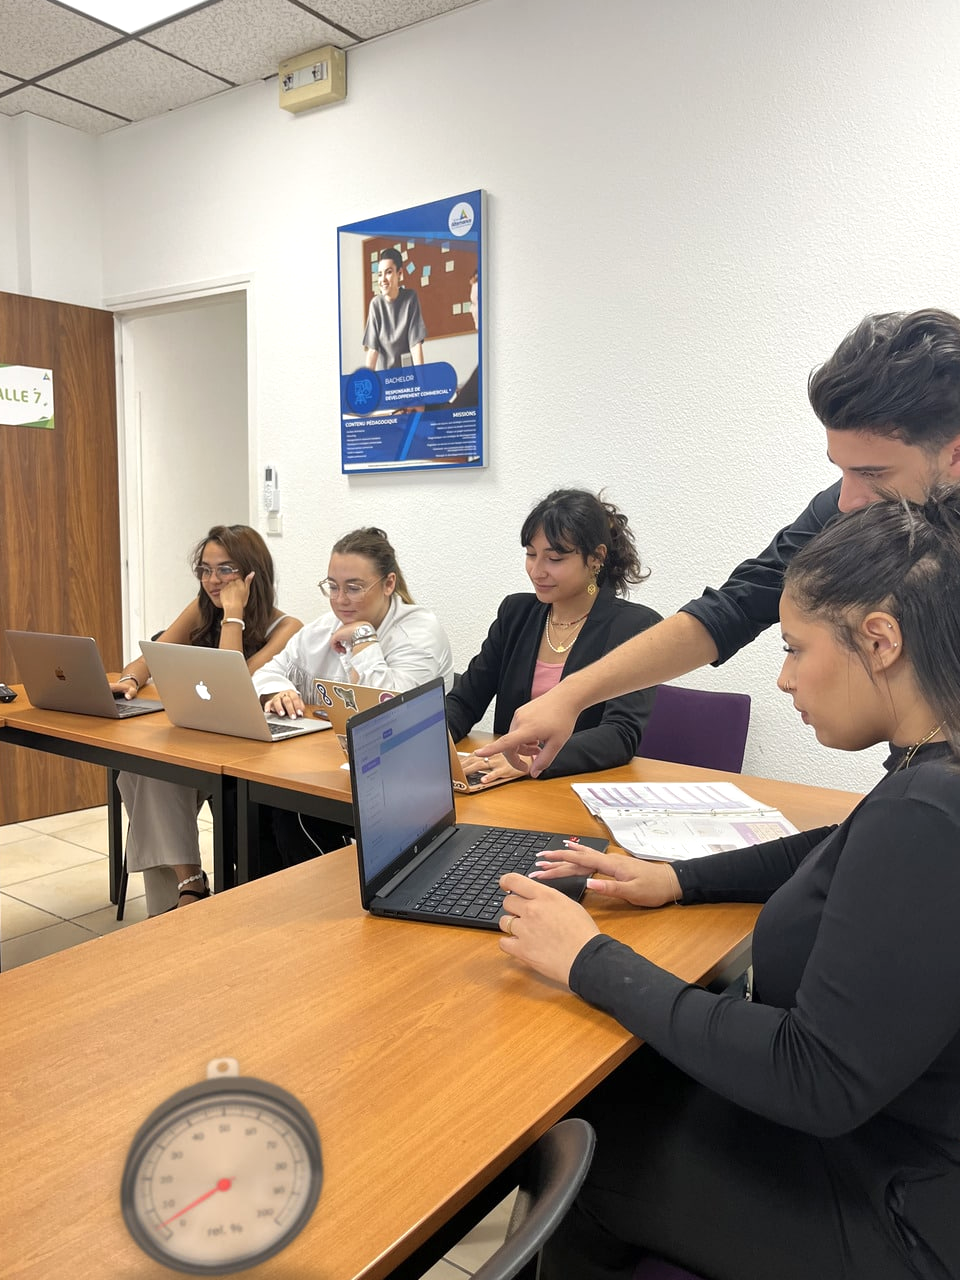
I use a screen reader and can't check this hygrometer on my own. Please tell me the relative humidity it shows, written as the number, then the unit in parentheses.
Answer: 5 (%)
